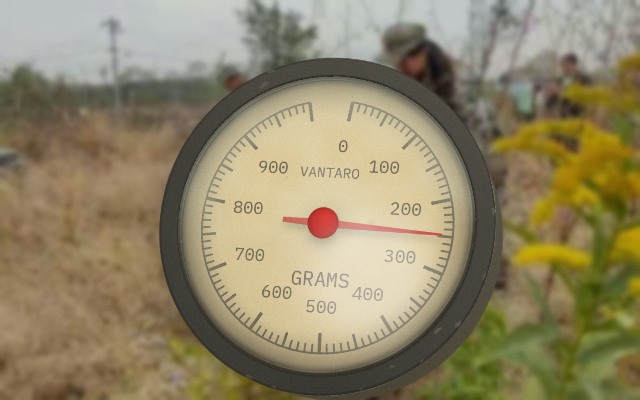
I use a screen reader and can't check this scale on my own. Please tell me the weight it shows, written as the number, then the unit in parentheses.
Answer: 250 (g)
